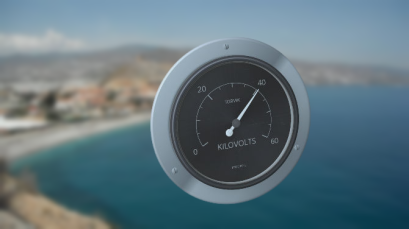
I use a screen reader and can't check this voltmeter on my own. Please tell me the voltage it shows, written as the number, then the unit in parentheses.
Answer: 40 (kV)
